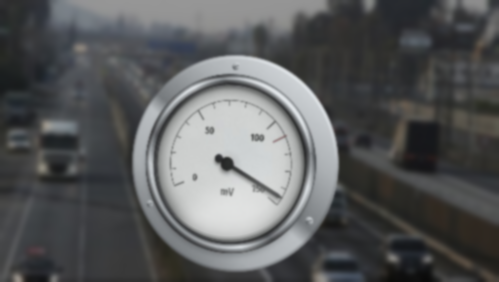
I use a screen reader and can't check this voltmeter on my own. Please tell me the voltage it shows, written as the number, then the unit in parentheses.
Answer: 145 (mV)
